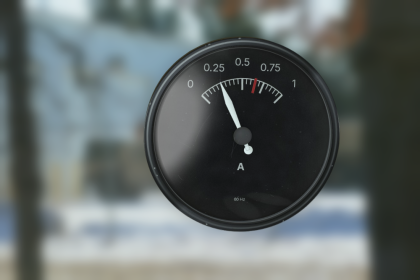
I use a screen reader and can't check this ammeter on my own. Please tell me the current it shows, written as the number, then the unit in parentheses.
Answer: 0.25 (A)
